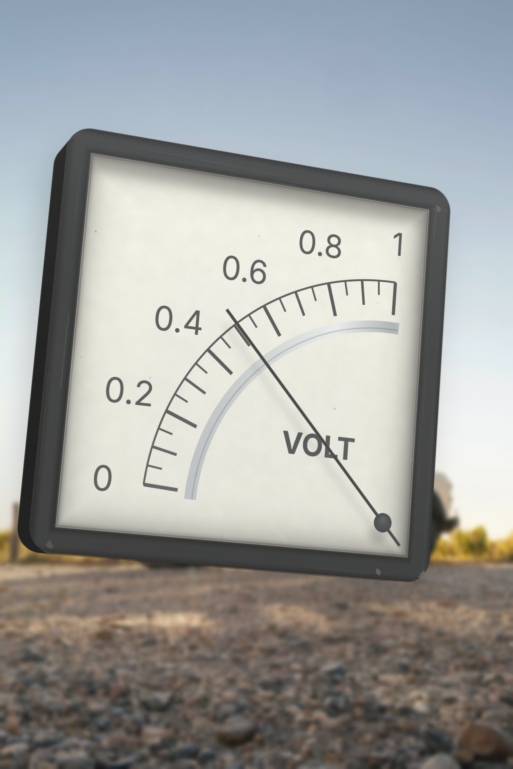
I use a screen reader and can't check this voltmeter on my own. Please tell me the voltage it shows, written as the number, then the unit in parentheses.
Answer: 0.5 (V)
